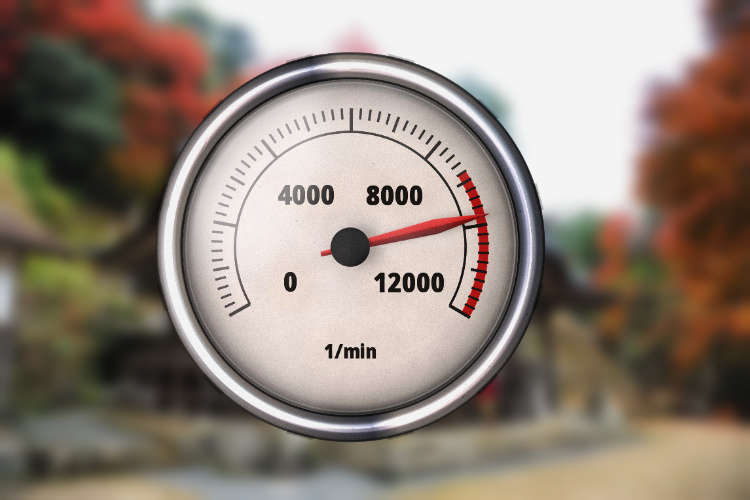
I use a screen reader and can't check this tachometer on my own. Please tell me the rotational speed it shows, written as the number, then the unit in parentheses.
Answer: 9800 (rpm)
